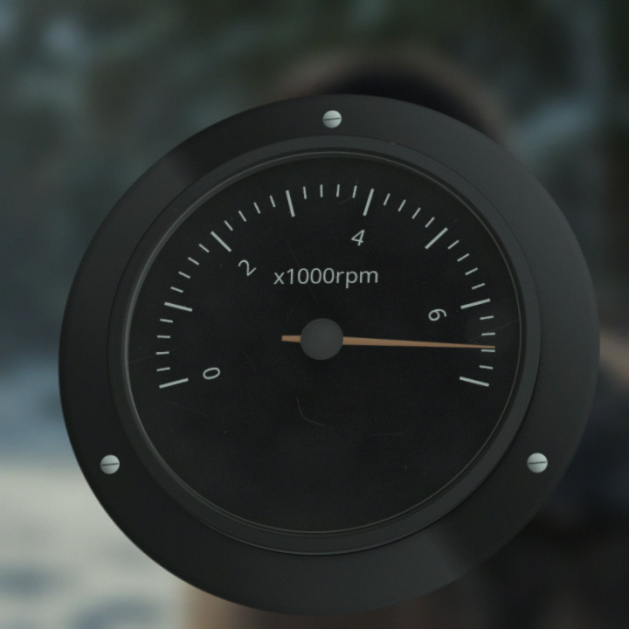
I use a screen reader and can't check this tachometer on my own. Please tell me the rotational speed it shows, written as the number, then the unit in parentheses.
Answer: 6600 (rpm)
